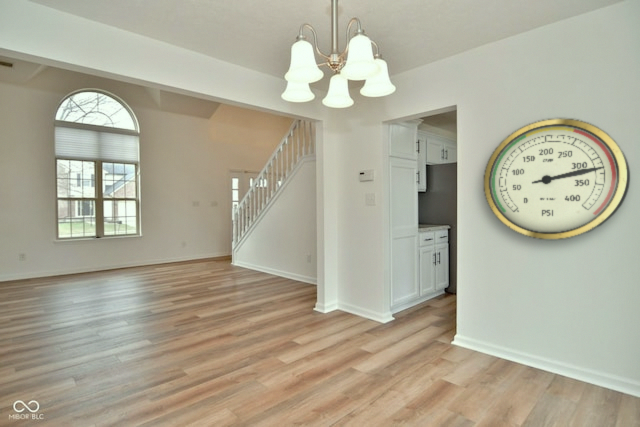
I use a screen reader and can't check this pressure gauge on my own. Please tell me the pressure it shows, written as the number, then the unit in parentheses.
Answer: 320 (psi)
